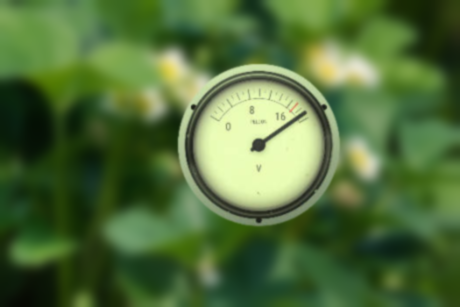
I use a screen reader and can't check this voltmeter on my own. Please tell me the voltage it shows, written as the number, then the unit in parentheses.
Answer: 19 (V)
